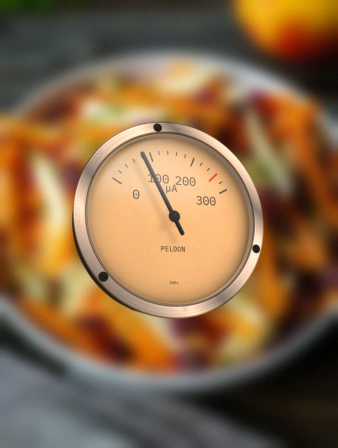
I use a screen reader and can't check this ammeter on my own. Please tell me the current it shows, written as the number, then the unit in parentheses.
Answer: 80 (µA)
